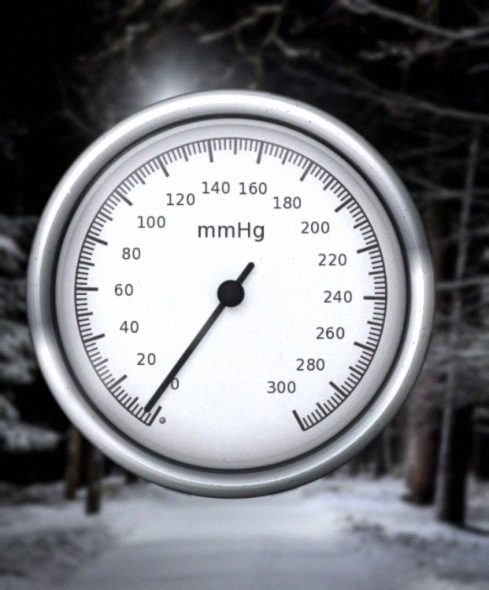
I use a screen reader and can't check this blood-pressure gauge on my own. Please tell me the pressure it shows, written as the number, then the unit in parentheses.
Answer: 4 (mmHg)
